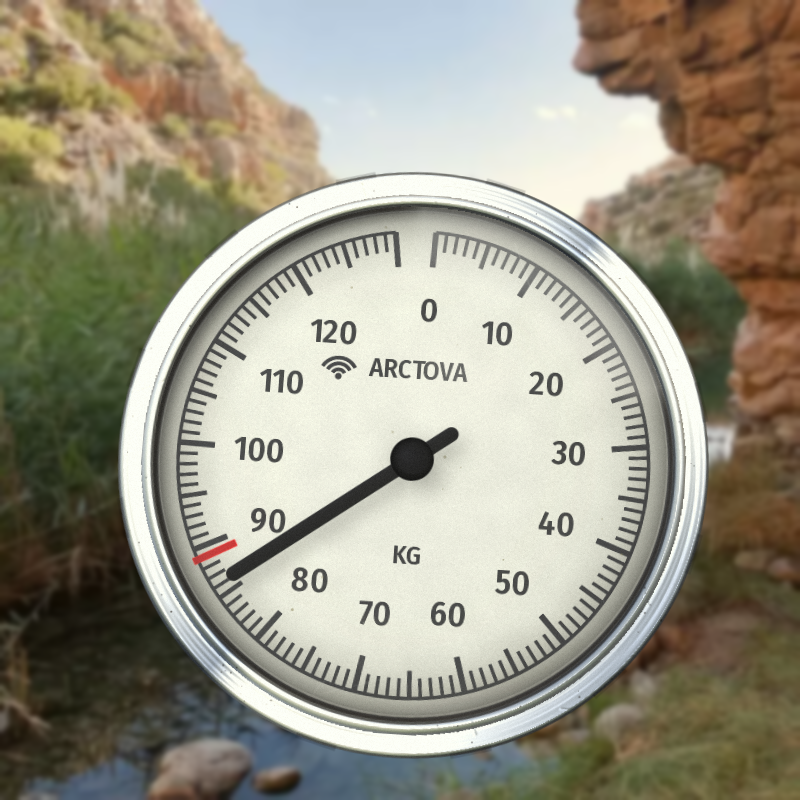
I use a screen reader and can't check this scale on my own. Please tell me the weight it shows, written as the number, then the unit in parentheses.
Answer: 86 (kg)
